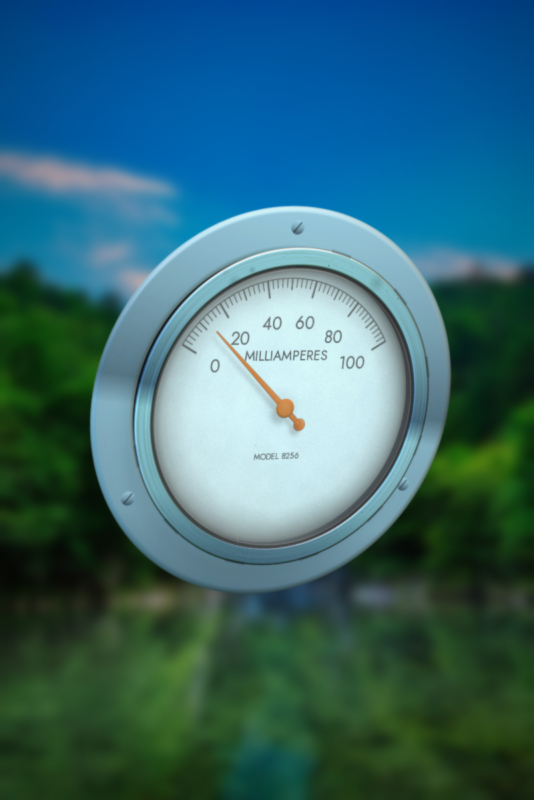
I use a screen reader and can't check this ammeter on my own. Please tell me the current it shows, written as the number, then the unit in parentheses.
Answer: 12 (mA)
